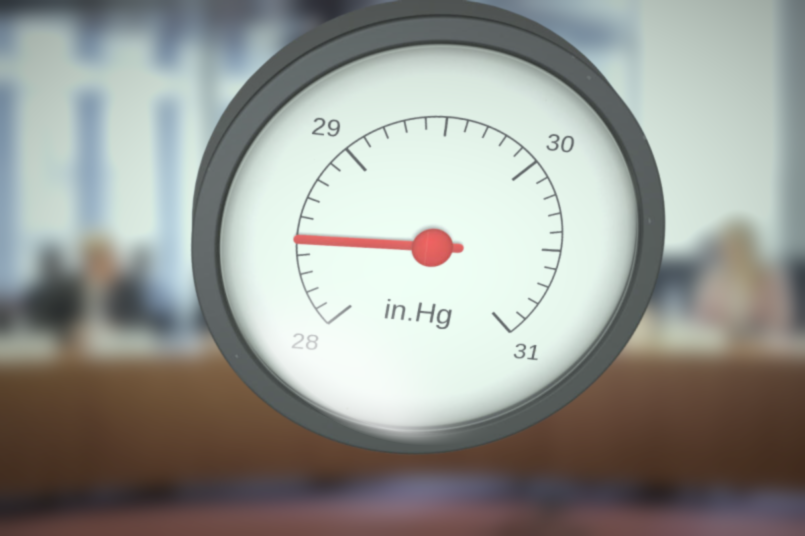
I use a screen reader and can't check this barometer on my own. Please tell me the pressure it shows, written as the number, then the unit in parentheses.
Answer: 28.5 (inHg)
